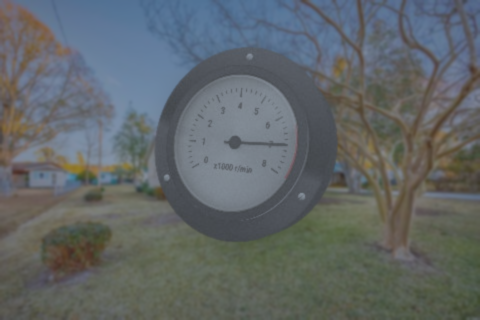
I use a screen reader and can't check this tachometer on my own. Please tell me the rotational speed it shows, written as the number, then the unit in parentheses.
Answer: 7000 (rpm)
